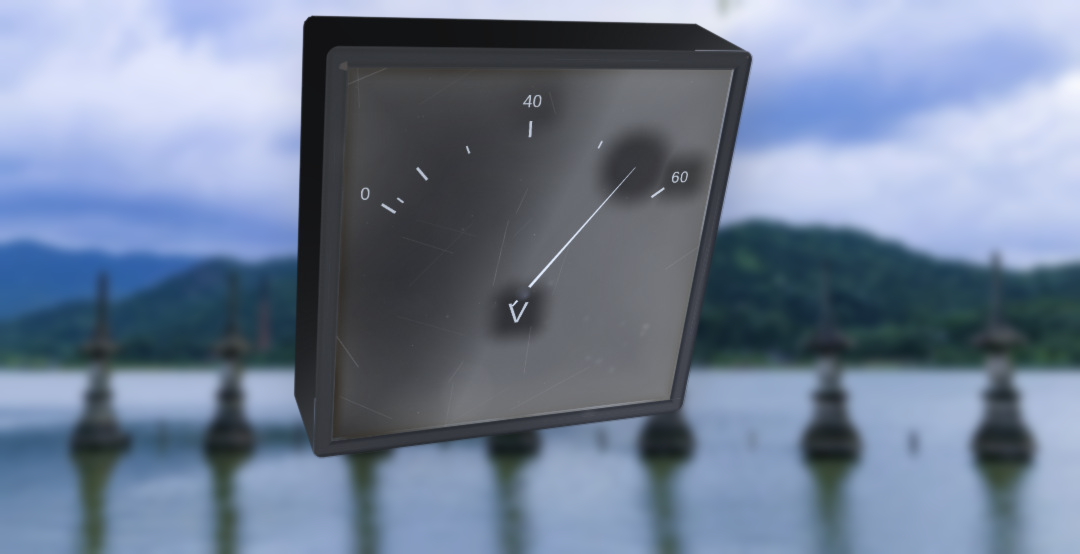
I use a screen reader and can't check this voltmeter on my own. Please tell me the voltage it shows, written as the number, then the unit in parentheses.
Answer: 55 (V)
